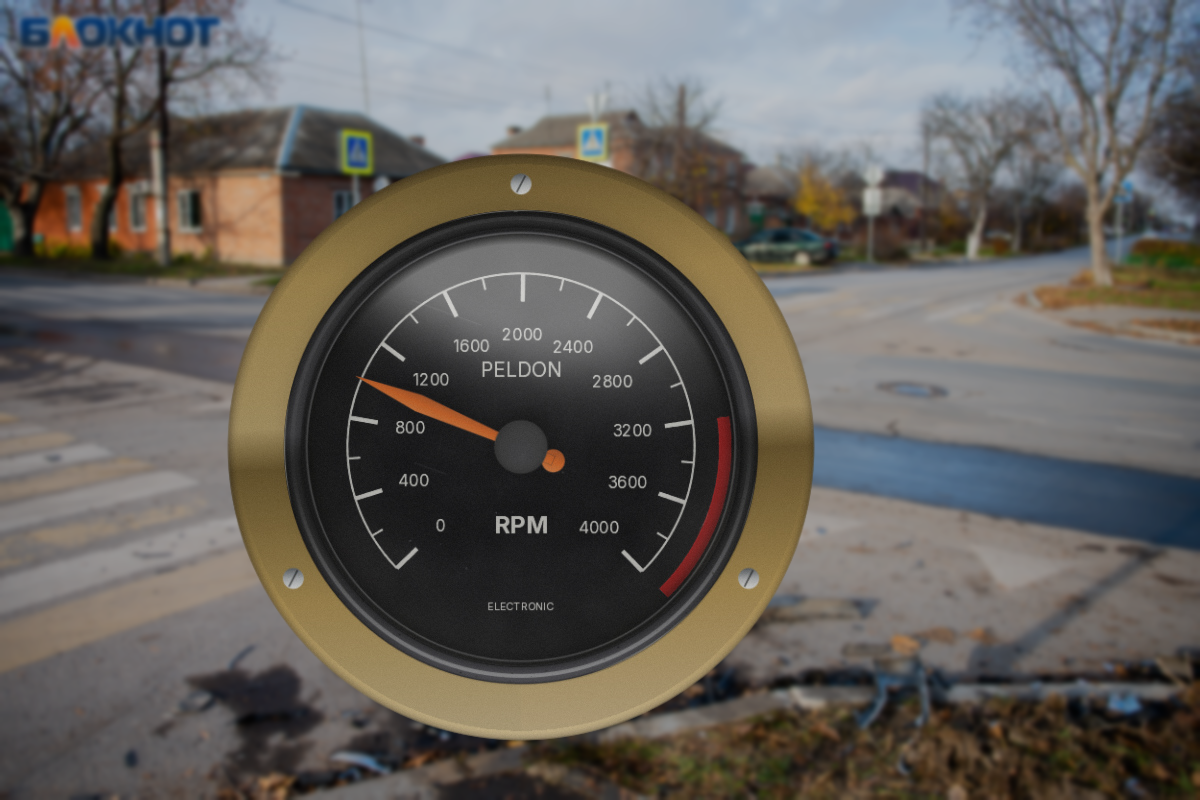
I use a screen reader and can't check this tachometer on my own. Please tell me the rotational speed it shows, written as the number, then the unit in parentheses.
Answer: 1000 (rpm)
